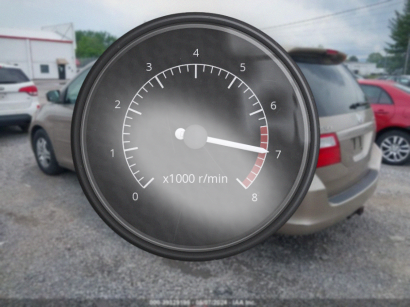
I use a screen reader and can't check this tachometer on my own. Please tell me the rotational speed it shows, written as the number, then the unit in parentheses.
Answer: 7000 (rpm)
